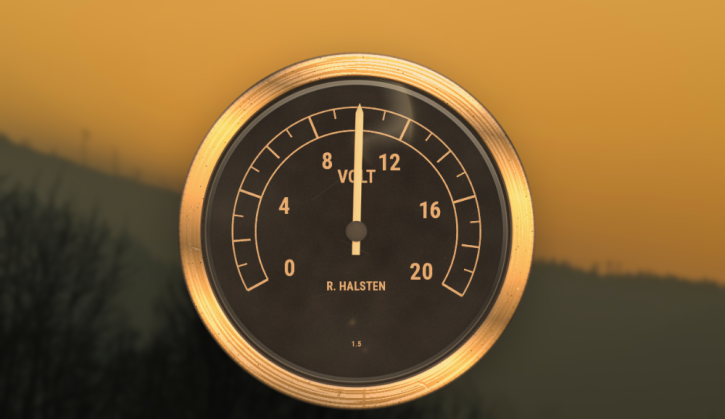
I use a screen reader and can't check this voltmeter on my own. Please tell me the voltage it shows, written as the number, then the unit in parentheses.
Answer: 10 (V)
